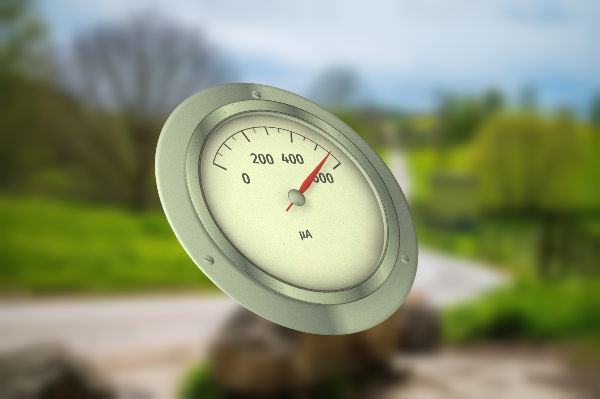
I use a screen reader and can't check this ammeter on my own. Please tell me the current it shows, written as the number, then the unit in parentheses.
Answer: 550 (µA)
